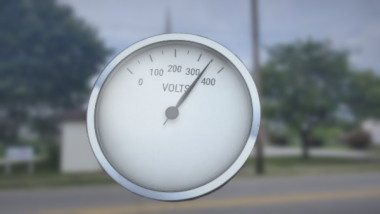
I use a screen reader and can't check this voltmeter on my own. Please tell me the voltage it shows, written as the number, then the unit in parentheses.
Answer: 350 (V)
